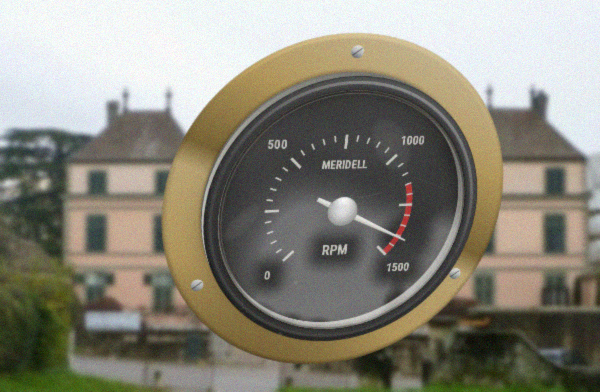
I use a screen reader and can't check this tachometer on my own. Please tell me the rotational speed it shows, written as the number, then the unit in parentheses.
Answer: 1400 (rpm)
